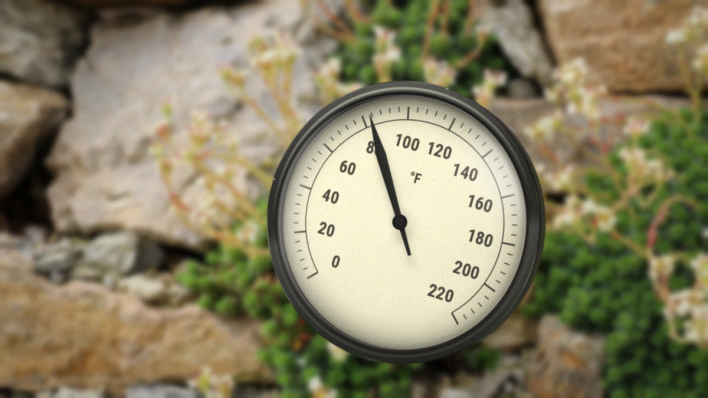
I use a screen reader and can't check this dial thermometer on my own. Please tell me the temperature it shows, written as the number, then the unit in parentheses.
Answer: 84 (°F)
